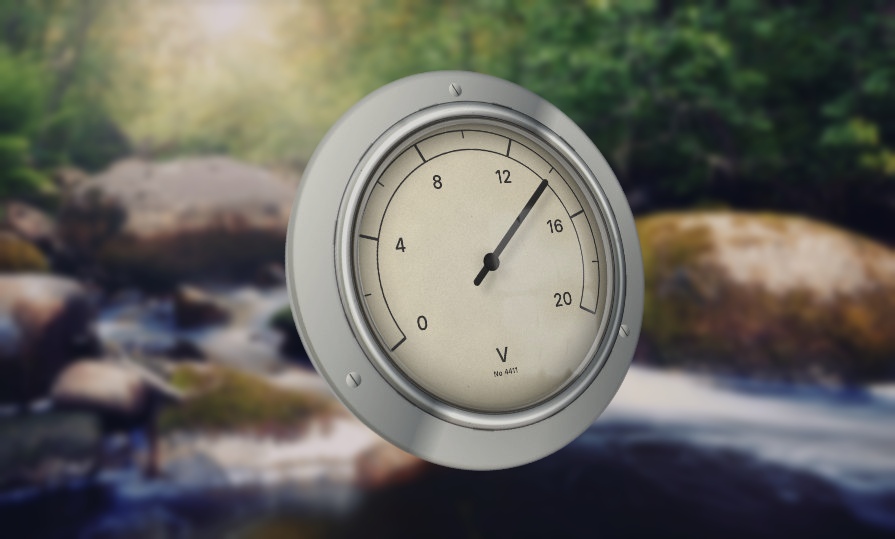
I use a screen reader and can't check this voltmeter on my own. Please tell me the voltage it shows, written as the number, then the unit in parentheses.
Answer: 14 (V)
